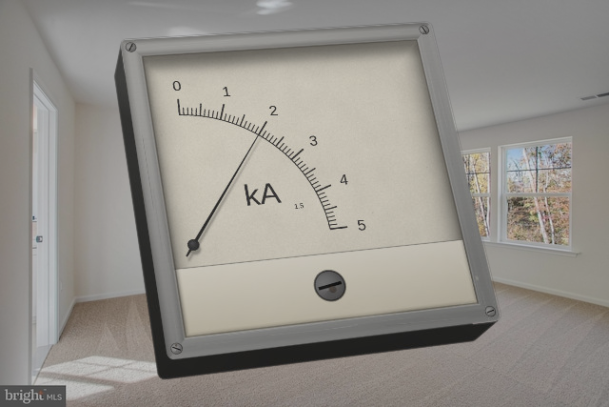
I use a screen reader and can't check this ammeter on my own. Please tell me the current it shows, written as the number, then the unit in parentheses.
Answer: 2 (kA)
